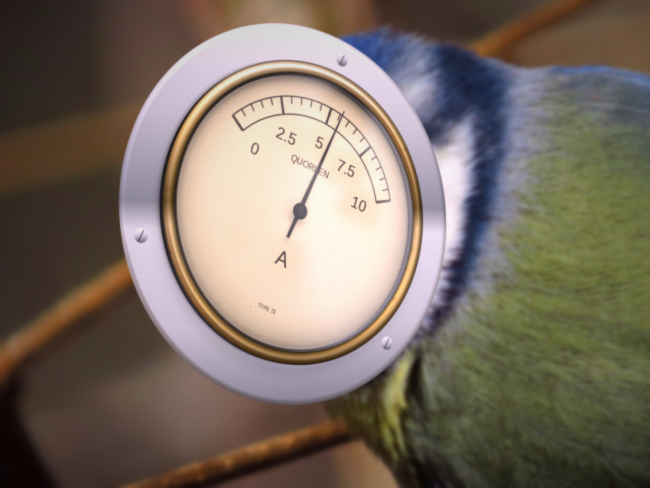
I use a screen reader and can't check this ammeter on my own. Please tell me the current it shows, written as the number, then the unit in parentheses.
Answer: 5.5 (A)
